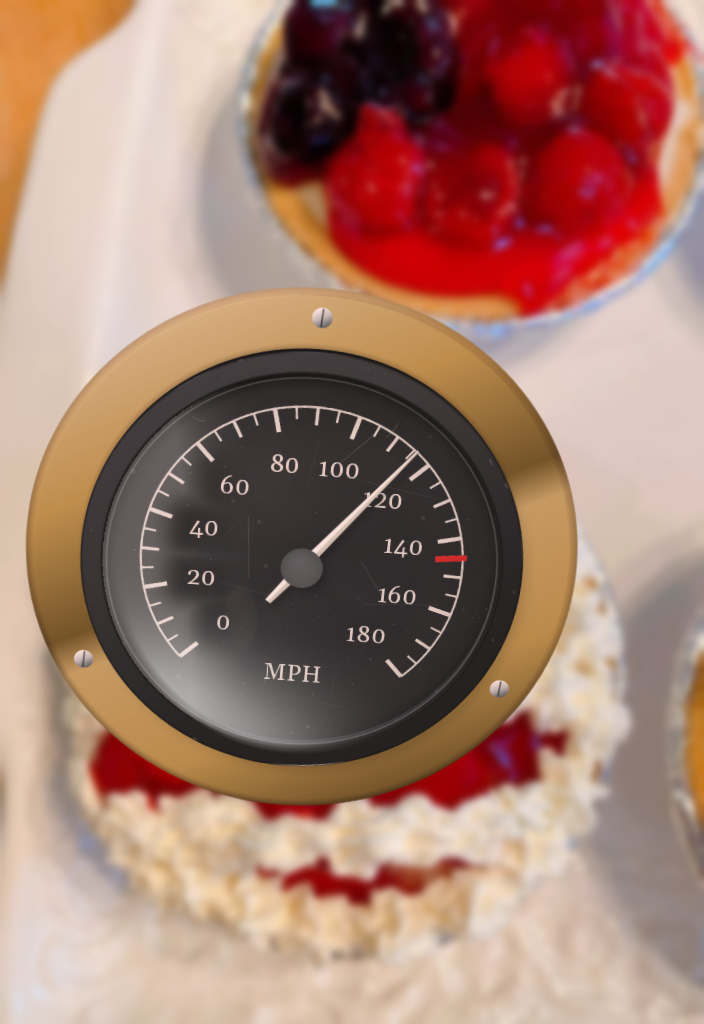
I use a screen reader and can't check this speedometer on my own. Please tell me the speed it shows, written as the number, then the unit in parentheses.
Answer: 115 (mph)
